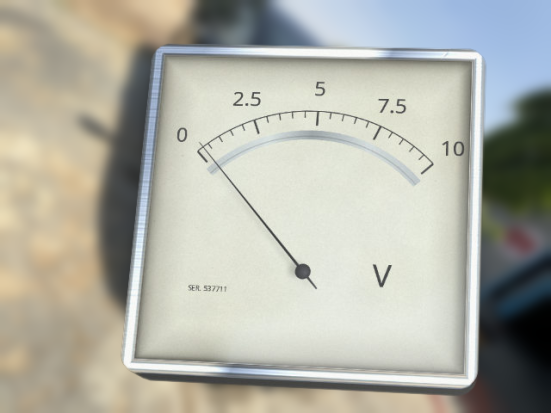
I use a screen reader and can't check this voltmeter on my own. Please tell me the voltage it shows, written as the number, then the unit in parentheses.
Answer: 0.25 (V)
